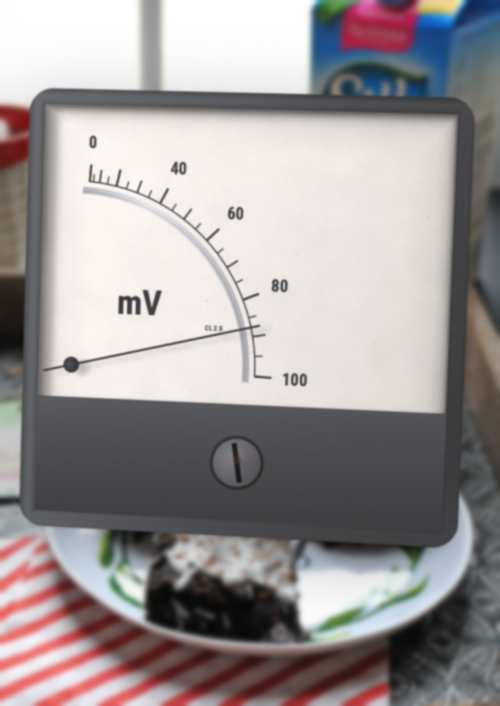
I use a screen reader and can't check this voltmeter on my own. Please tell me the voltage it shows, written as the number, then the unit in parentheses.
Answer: 87.5 (mV)
